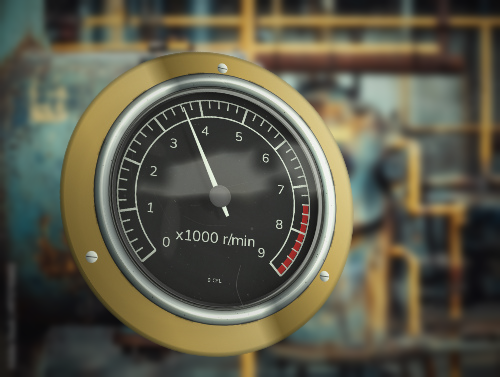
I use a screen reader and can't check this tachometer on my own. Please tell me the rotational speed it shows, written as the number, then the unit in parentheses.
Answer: 3600 (rpm)
